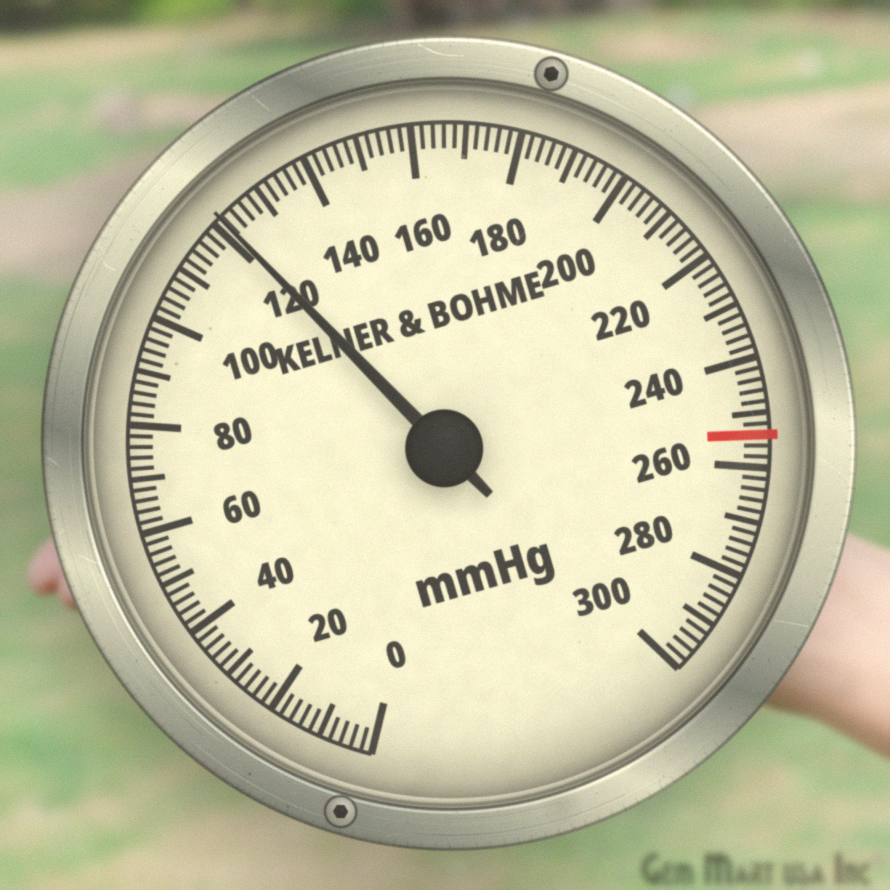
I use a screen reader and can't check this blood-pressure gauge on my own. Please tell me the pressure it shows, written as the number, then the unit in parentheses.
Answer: 122 (mmHg)
